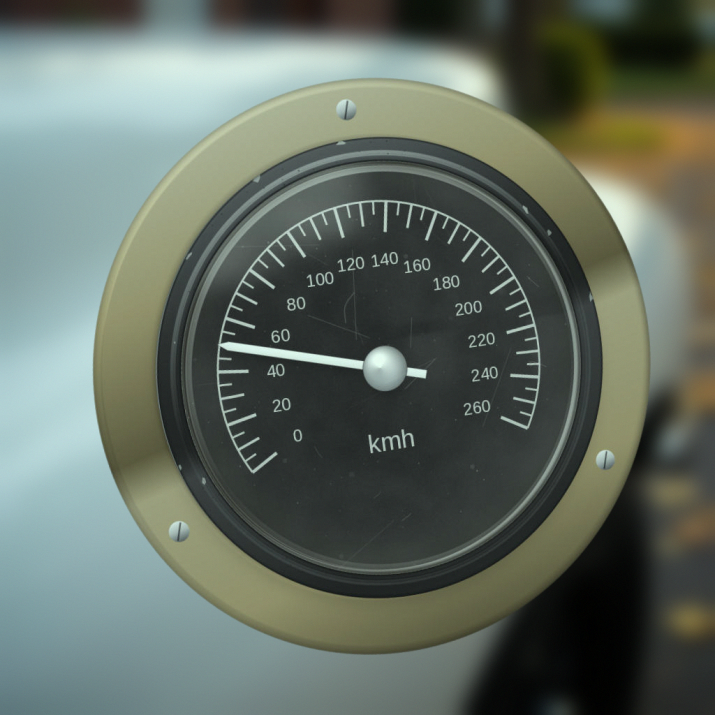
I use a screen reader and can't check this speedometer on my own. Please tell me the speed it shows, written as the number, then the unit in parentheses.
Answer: 50 (km/h)
